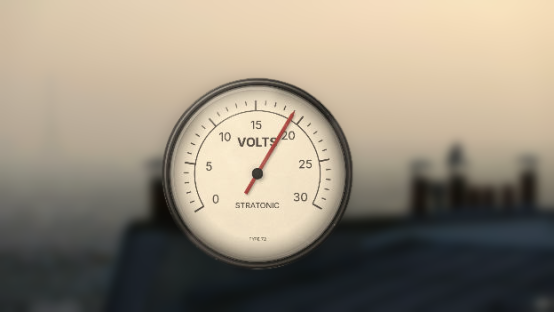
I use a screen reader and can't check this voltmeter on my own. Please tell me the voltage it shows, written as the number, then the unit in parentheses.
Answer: 19 (V)
